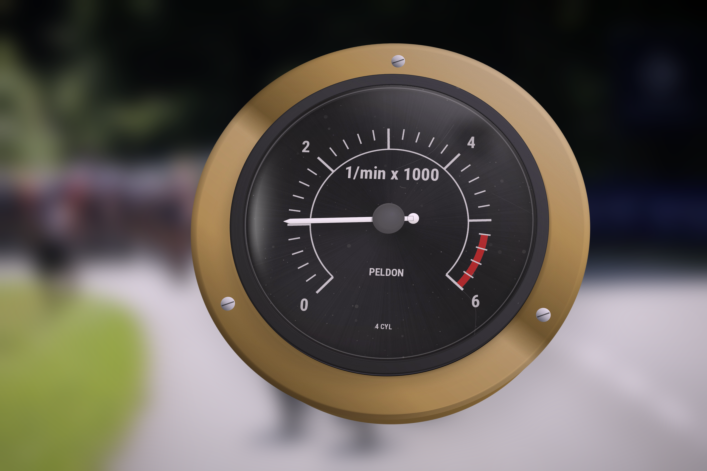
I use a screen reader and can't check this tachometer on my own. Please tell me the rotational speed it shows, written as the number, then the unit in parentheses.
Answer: 1000 (rpm)
